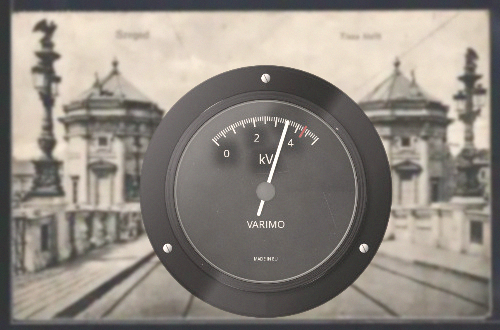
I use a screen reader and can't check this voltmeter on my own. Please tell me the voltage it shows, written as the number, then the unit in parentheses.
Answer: 3.5 (kV)
